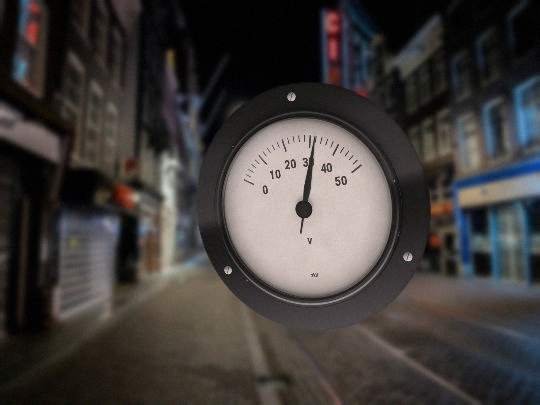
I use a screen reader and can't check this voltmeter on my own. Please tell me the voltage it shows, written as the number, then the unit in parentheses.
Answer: 32 (V)
